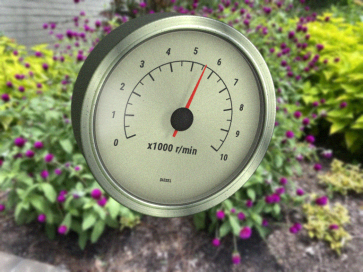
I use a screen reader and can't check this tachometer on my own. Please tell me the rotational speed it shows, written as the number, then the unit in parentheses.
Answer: 5500 (rpm)
